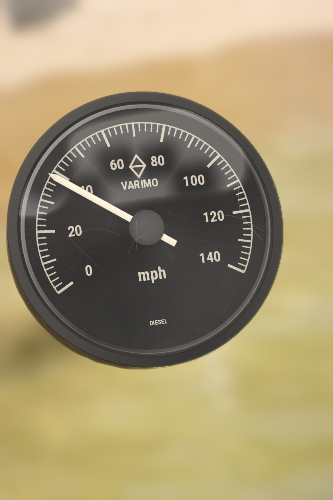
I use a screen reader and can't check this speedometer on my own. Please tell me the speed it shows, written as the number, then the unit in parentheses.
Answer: 38 (mph)
